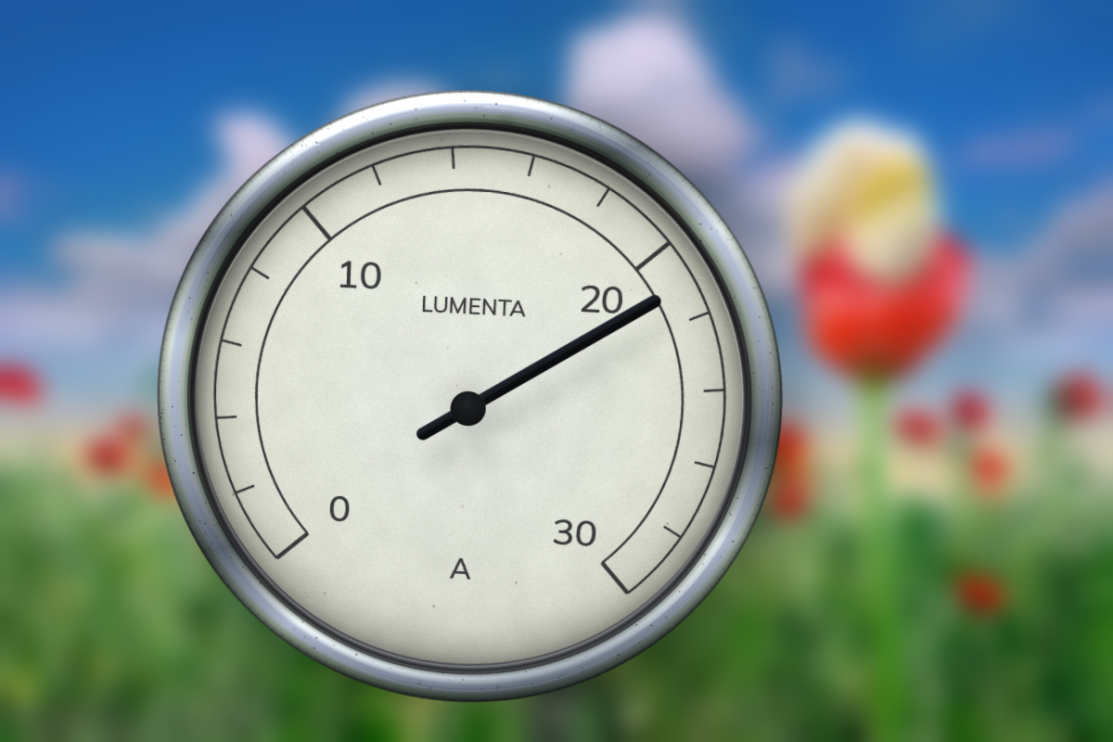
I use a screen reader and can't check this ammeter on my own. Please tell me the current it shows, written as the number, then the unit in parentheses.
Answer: 21 (A)
